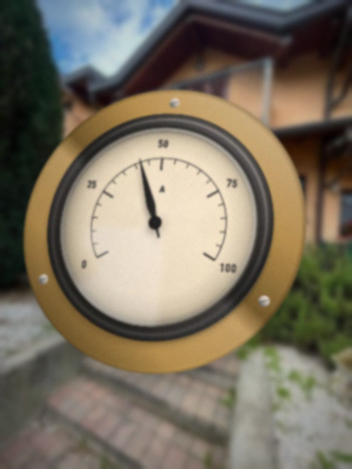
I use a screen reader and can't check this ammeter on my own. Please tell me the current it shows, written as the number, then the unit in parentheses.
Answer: 42.5 (A)
